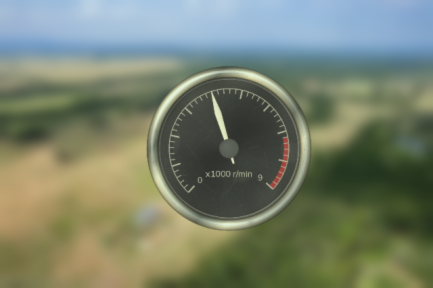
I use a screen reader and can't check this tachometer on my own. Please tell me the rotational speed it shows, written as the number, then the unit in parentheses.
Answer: 4000 (rpm)
